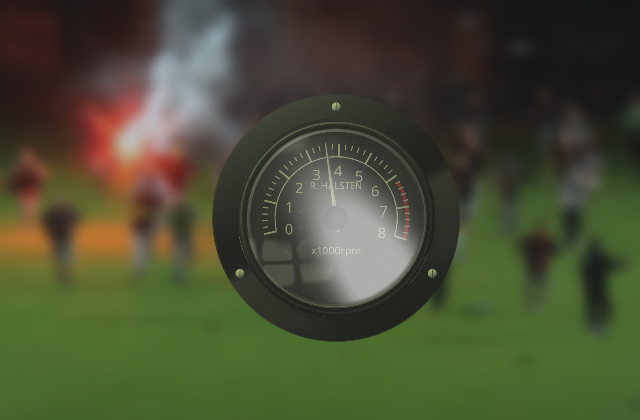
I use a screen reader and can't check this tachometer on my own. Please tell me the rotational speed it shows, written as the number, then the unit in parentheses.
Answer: 3600 (rpm)
